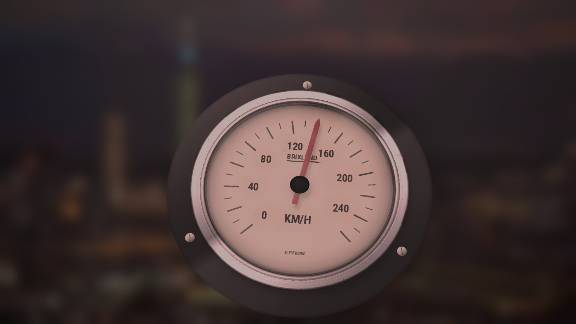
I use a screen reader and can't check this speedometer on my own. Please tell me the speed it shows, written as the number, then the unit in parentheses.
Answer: 140 (km/h)
